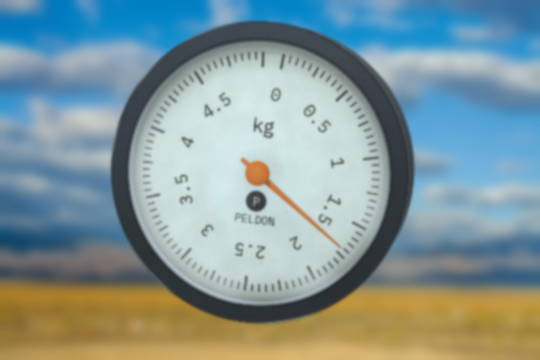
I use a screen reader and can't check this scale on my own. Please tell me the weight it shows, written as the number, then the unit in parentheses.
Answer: 1.7 (kg)
